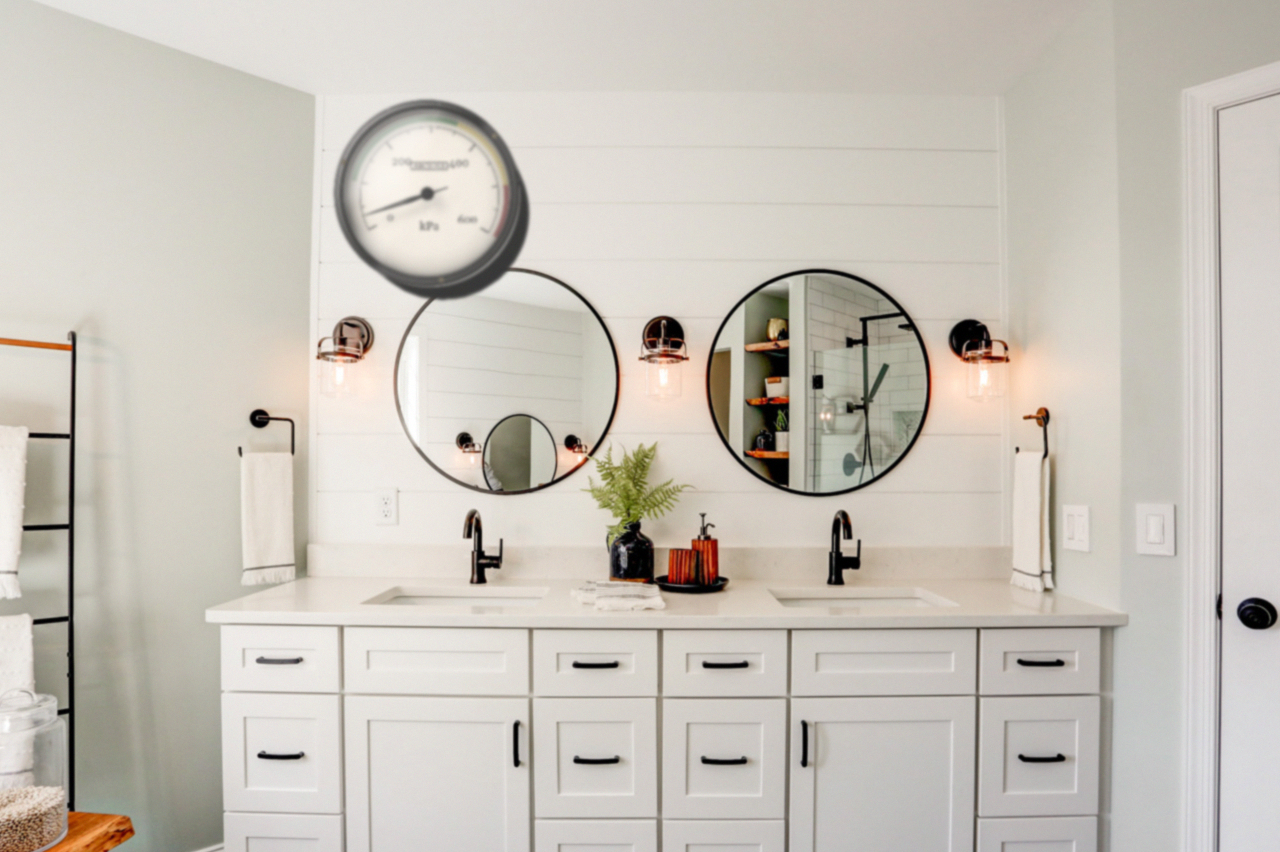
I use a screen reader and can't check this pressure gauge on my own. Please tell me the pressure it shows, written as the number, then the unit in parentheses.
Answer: 25 (kPa)
